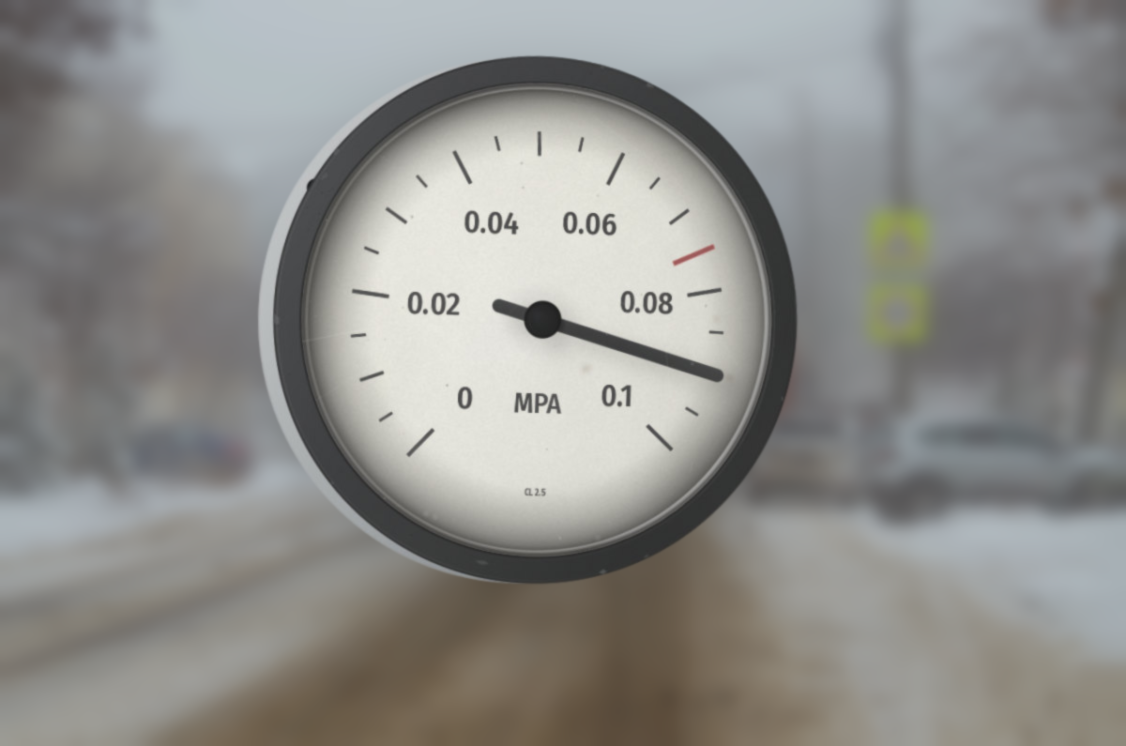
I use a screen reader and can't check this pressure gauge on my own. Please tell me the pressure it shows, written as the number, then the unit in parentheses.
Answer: 0.09 (MPa)
